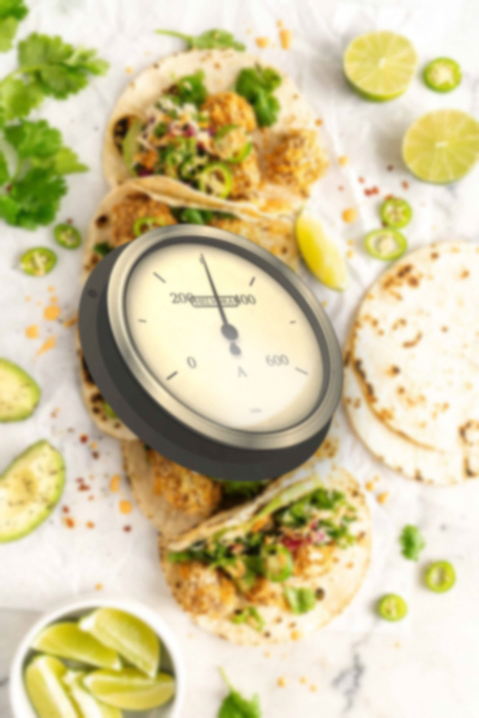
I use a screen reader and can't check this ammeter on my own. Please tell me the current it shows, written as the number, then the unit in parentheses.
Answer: 300 (A)
